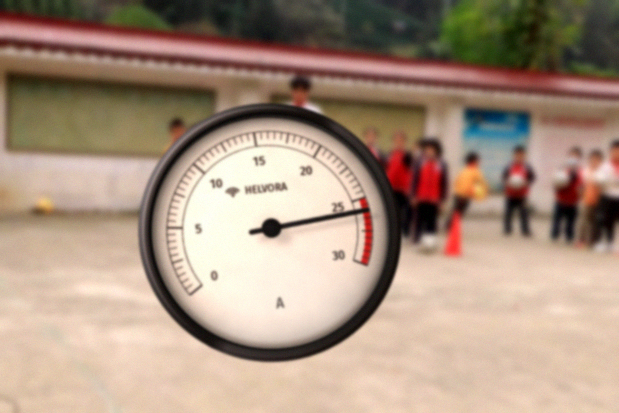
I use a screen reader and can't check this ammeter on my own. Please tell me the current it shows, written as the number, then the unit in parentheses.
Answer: 26 (A)
